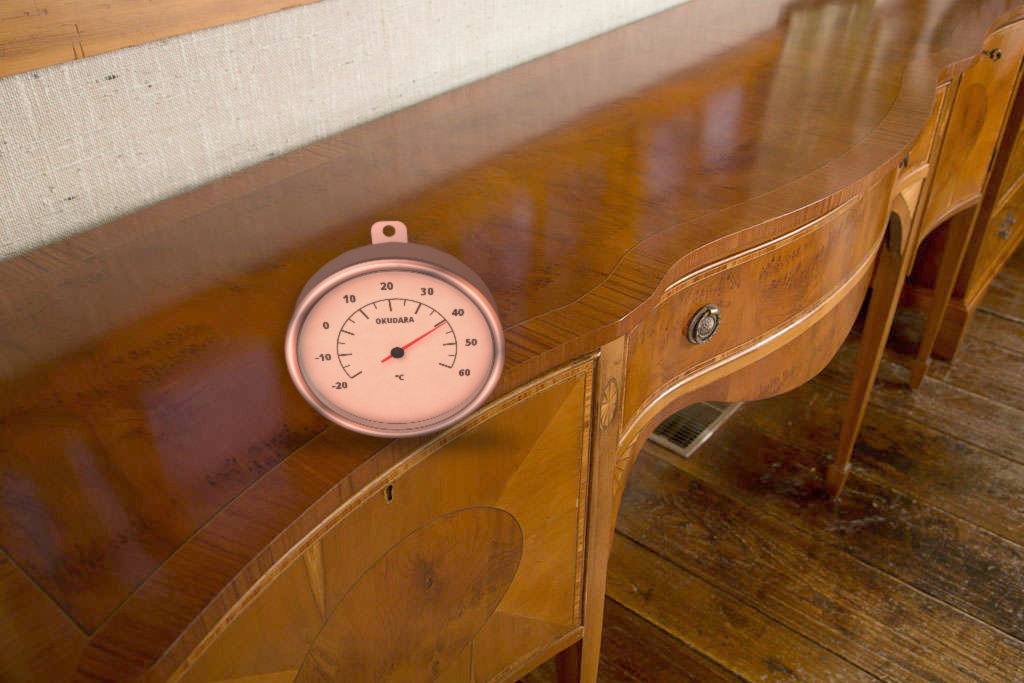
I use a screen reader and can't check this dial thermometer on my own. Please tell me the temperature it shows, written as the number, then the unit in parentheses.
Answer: 40 (°C)
